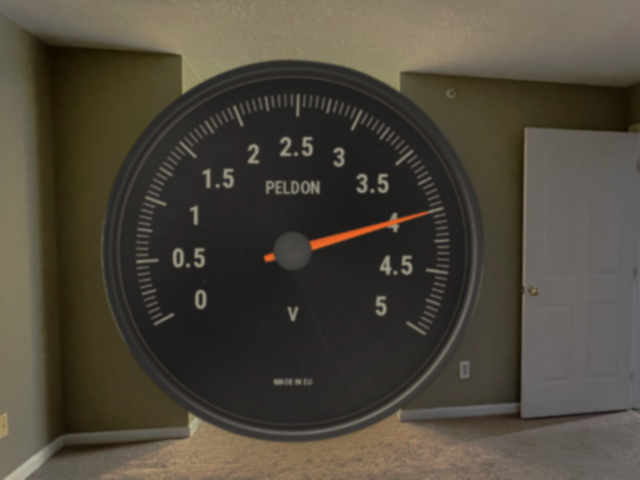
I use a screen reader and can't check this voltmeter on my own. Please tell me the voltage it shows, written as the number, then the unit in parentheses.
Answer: 4 (V)
